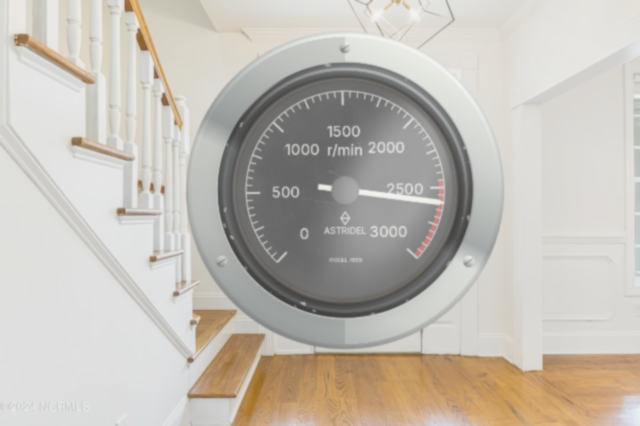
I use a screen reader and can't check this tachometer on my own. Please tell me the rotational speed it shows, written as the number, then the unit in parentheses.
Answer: 2600 (rpm)
